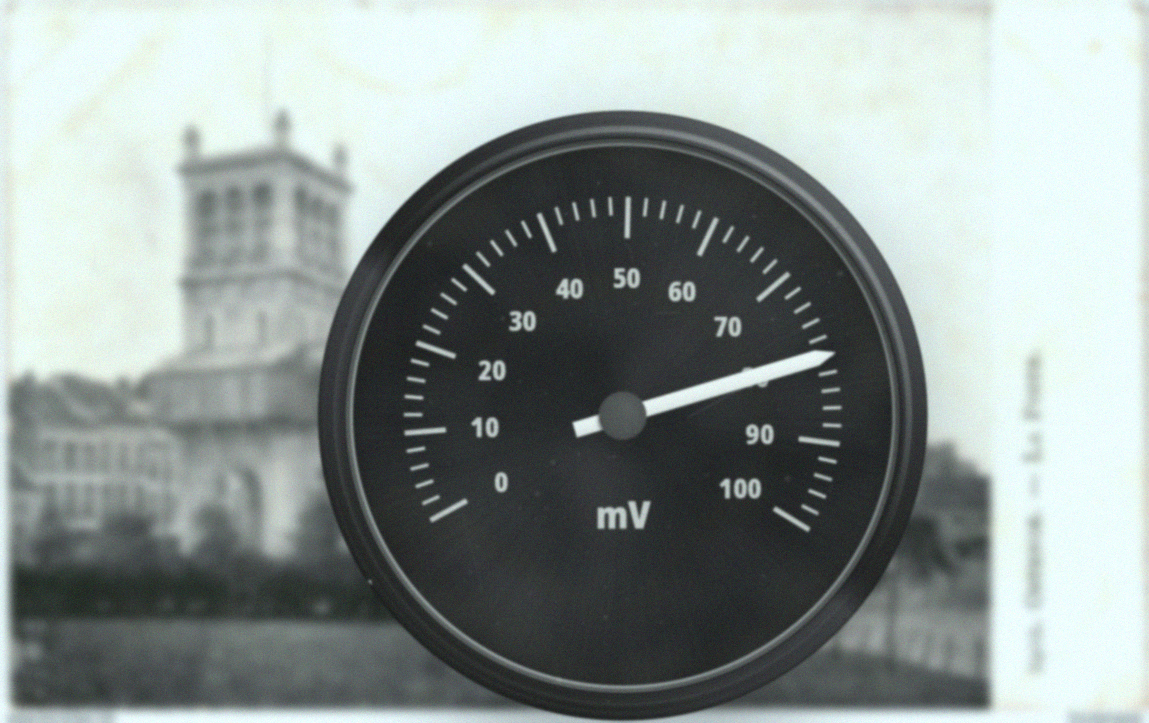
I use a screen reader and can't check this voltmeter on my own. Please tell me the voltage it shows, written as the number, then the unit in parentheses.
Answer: 80 (mV)
